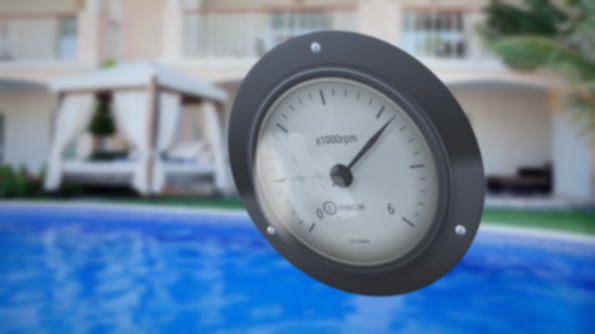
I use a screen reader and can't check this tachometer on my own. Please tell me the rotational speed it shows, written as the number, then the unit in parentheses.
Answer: 4200 (rpm)
